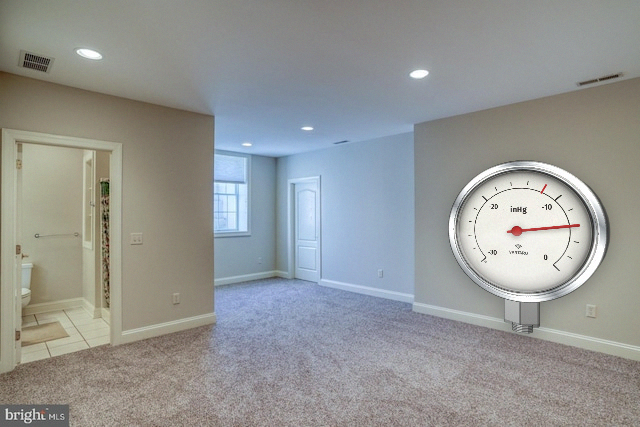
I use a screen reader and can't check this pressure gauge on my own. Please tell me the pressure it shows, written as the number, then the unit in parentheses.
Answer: -6 (inHg)
